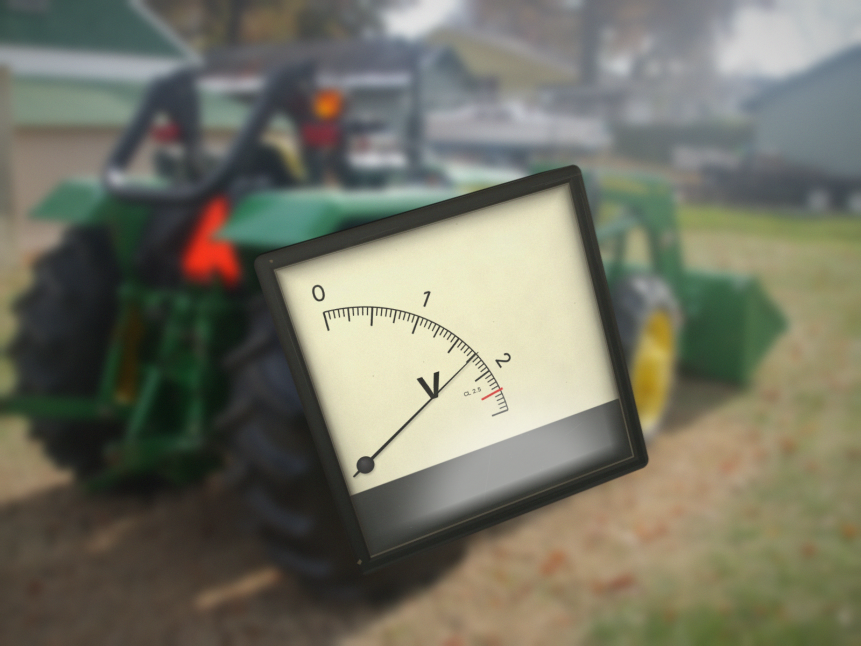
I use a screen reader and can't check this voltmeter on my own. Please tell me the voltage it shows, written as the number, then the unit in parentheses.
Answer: 1.75 (V)
